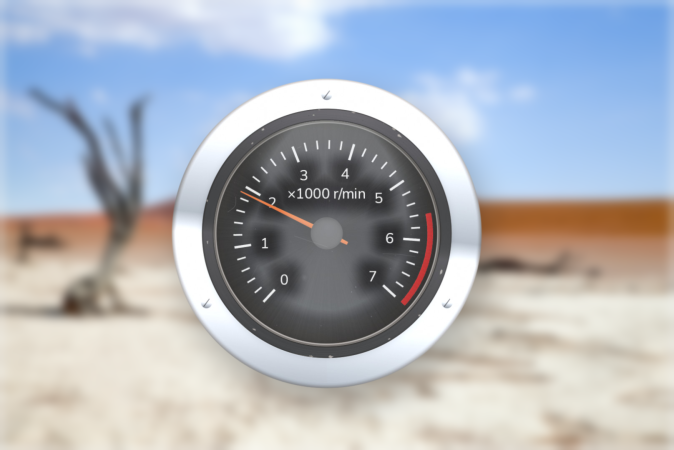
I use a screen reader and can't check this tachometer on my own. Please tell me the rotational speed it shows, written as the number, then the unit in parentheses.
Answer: 1900 (rpm)
